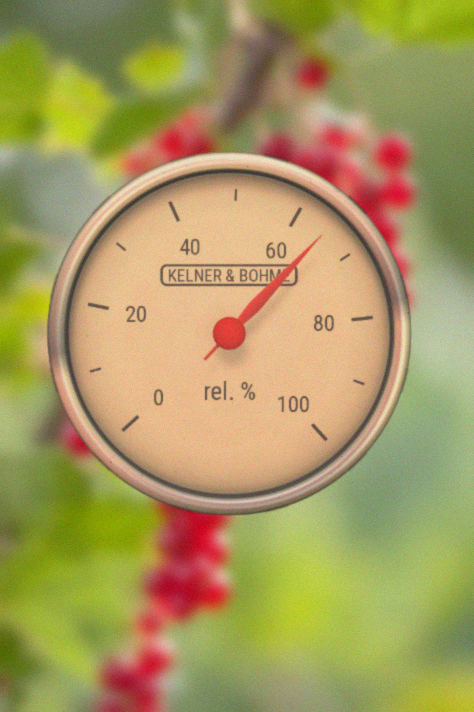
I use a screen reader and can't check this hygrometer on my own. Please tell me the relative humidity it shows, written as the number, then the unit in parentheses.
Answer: 65 (%)
